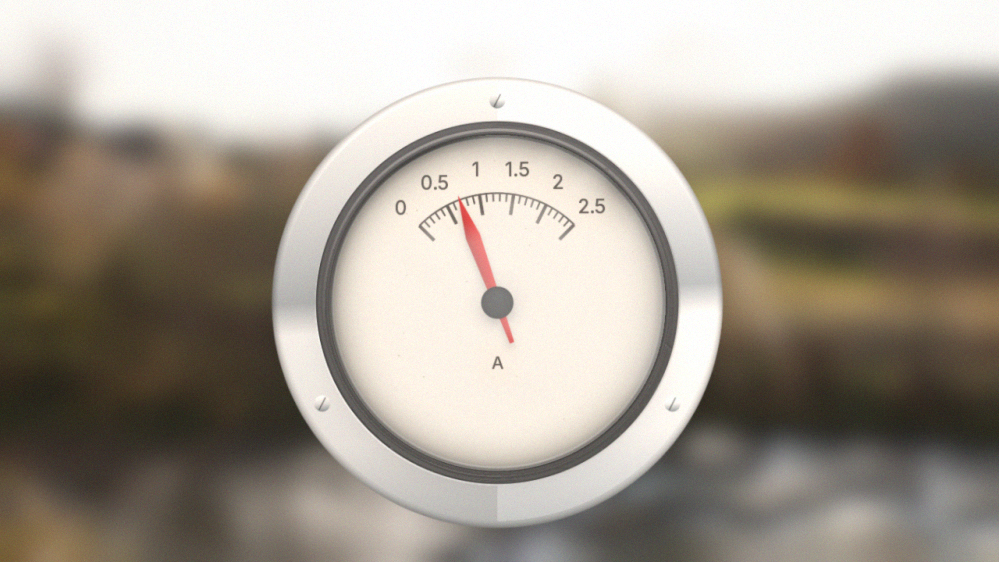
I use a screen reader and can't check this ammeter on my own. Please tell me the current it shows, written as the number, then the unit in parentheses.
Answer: 0.7 (A)
